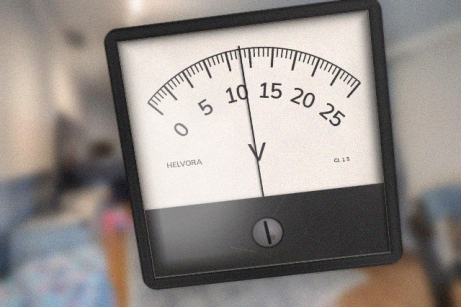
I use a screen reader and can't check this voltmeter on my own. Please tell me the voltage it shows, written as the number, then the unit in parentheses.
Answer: 11.5 (V)
